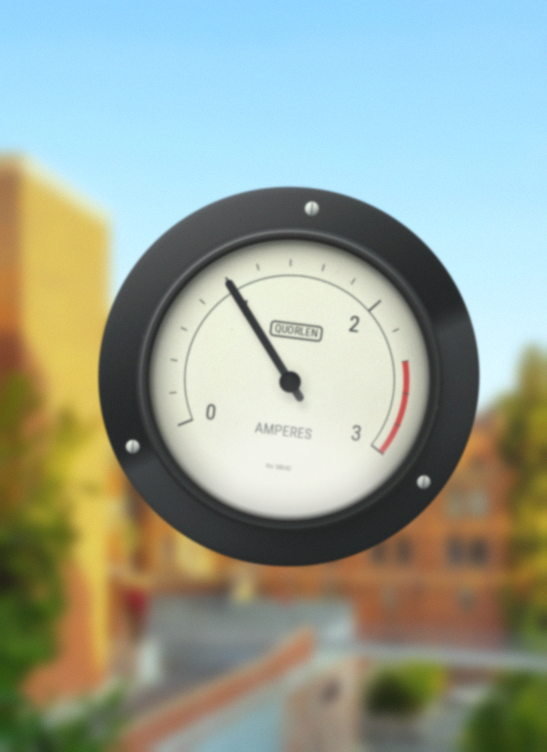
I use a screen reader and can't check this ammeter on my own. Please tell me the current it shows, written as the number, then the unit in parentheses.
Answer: 1 (A)
